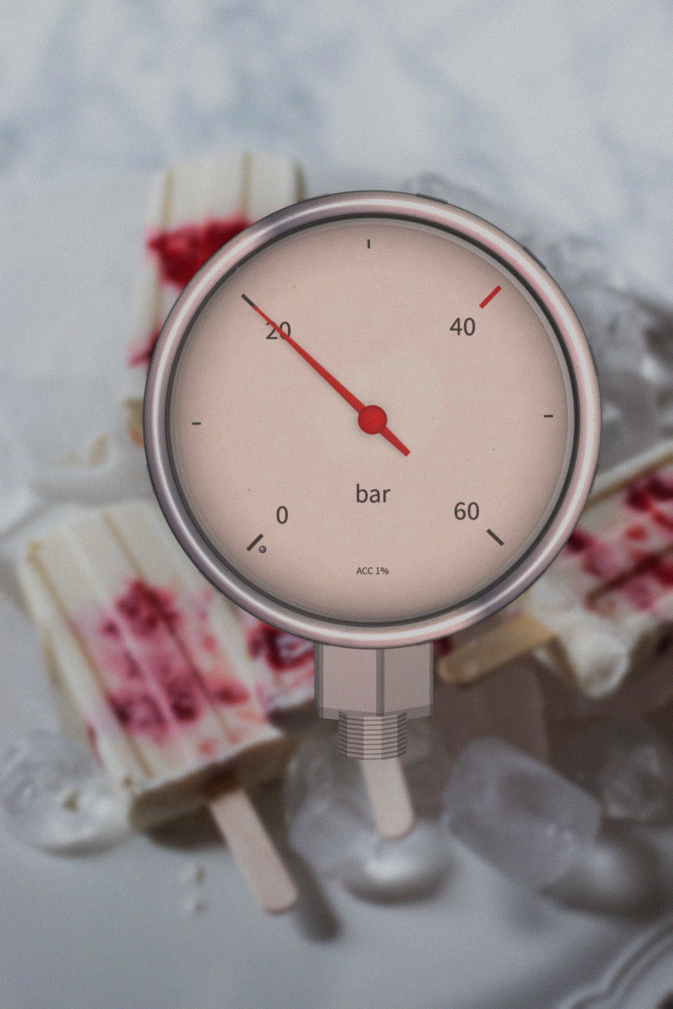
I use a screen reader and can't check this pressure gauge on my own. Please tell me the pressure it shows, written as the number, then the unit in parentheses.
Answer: 20 (bar)
